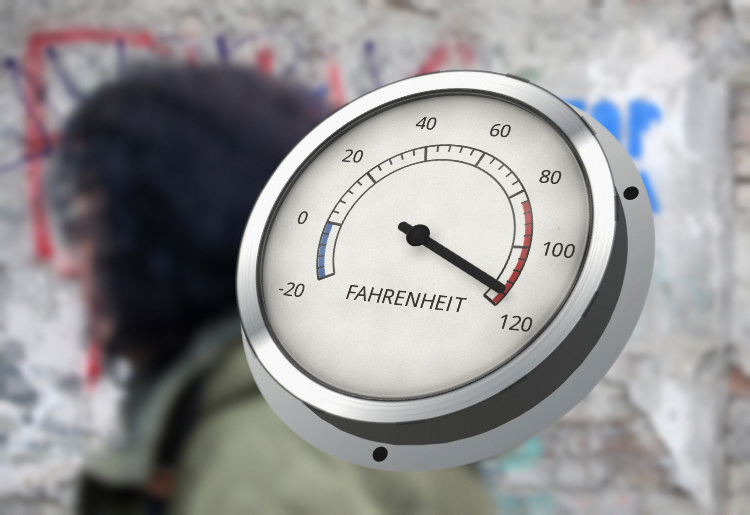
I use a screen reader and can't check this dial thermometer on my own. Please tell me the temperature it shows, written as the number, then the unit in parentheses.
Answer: 116 (°F)
